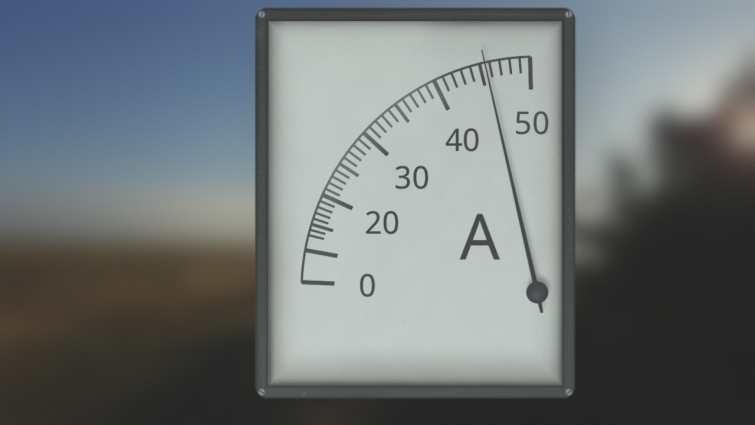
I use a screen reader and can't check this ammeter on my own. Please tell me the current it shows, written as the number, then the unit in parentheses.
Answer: 45.5 (A)
